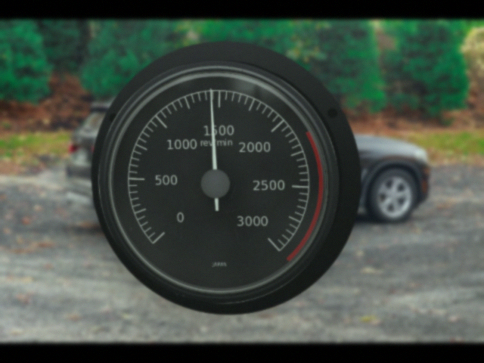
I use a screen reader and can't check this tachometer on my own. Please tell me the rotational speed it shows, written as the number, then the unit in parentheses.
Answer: 1450 (rpm)
